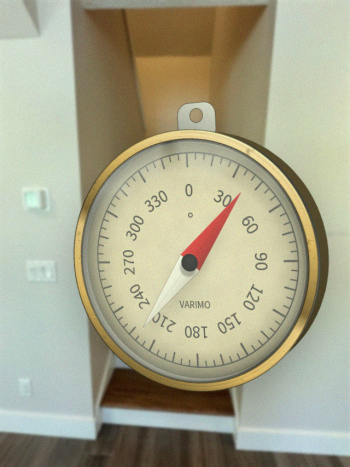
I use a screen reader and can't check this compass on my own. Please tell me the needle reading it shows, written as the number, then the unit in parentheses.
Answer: 40 (°)
